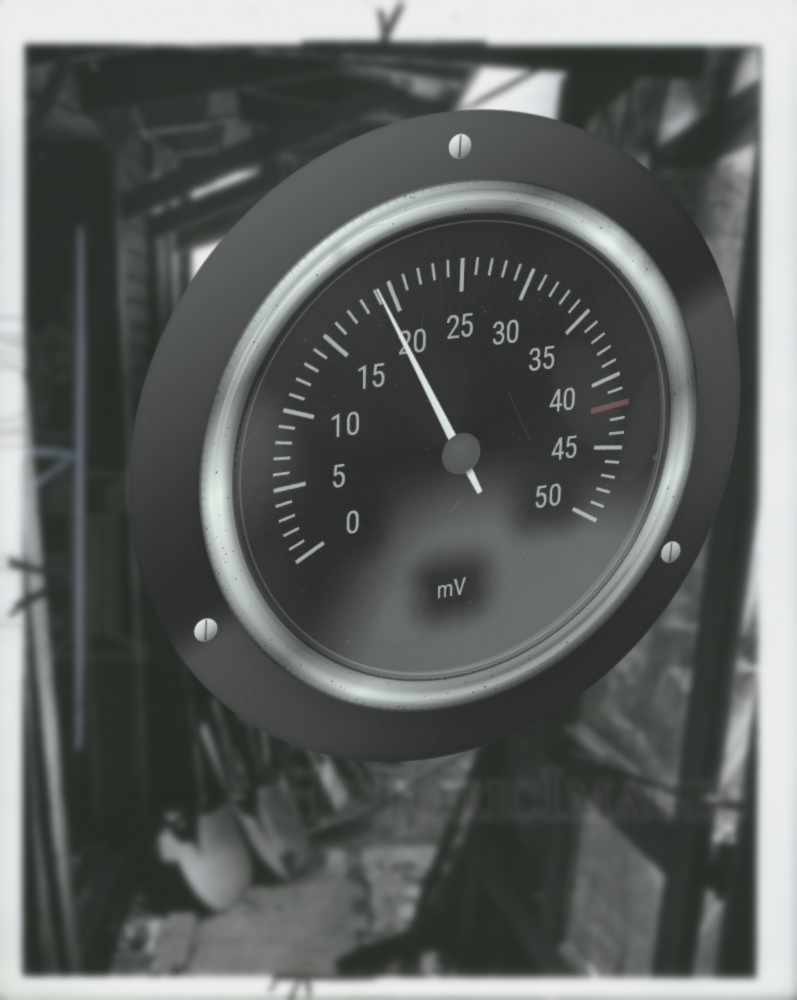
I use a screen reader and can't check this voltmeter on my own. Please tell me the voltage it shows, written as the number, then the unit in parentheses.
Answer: 19 (mV)
